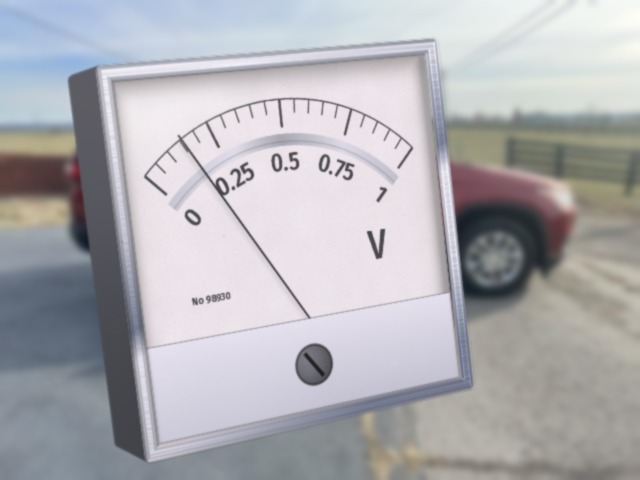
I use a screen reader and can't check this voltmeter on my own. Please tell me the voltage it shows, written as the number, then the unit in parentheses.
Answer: 0.15 (V)
